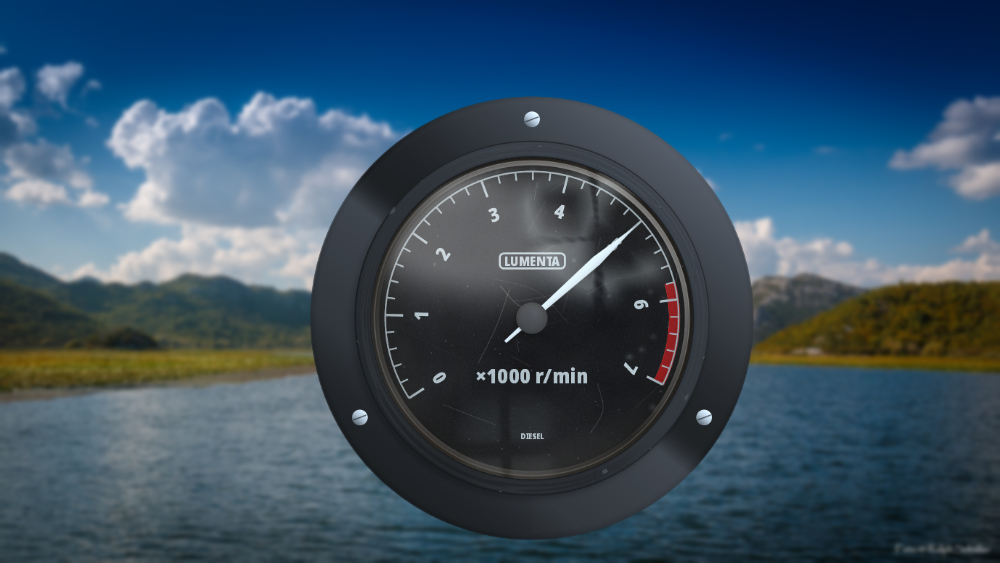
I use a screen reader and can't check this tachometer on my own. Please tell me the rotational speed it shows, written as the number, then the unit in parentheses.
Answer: 5000 (rpm)
